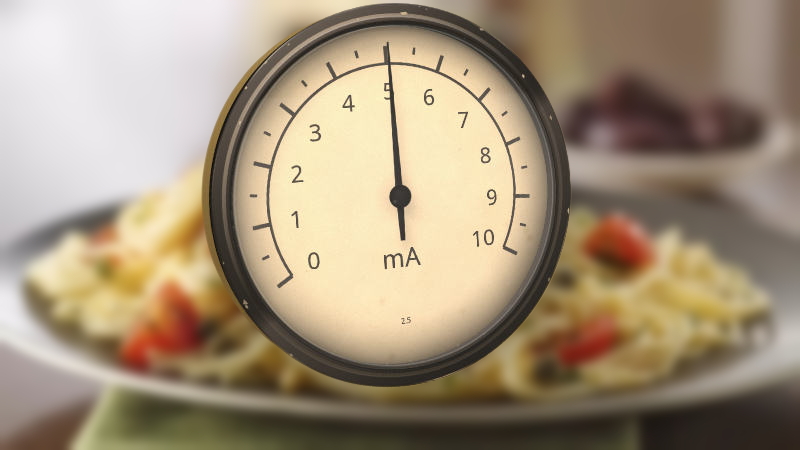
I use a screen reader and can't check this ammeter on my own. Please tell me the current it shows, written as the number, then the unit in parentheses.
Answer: 5 (mA)
